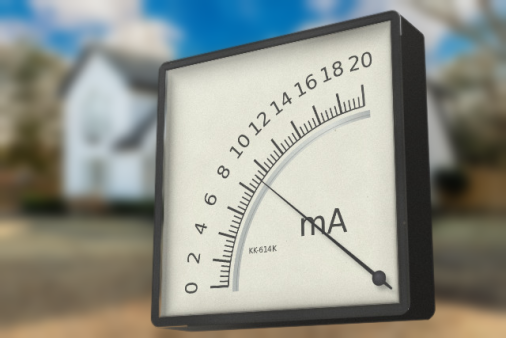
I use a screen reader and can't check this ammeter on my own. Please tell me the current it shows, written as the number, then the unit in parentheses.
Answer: 9.2 (mA)
